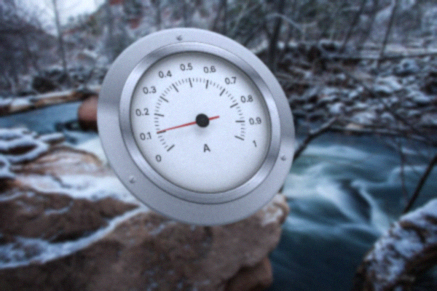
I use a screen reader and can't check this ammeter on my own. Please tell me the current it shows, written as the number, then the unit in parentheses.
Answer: 0.1 (A)
